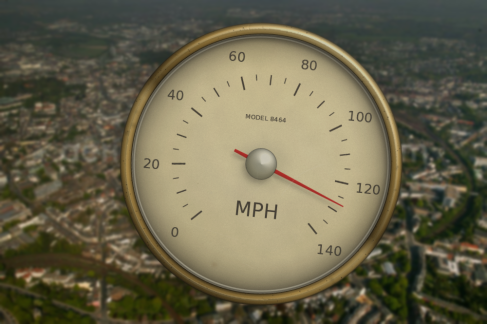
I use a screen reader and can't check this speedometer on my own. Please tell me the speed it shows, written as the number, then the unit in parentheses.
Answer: 127.5 (mph)
